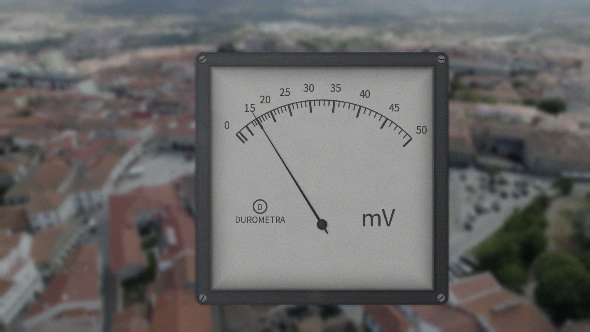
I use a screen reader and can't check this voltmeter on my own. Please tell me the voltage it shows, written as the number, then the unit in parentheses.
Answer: 15 (mV)
